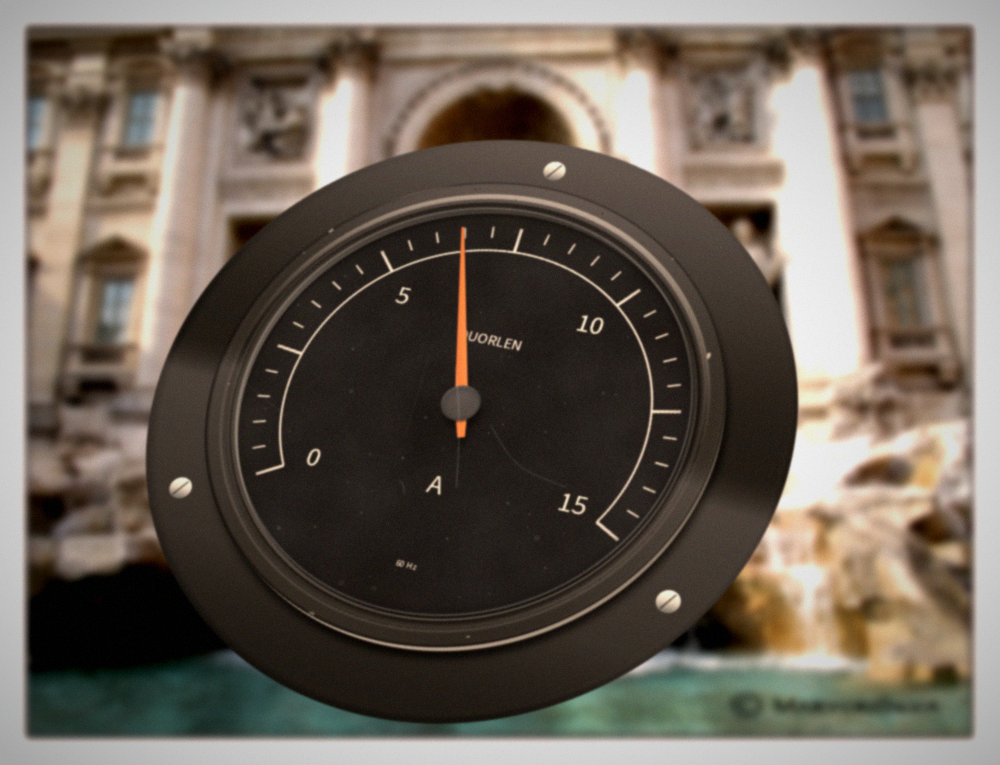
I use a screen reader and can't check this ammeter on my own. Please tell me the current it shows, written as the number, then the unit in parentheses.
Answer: 6.5 (A)
